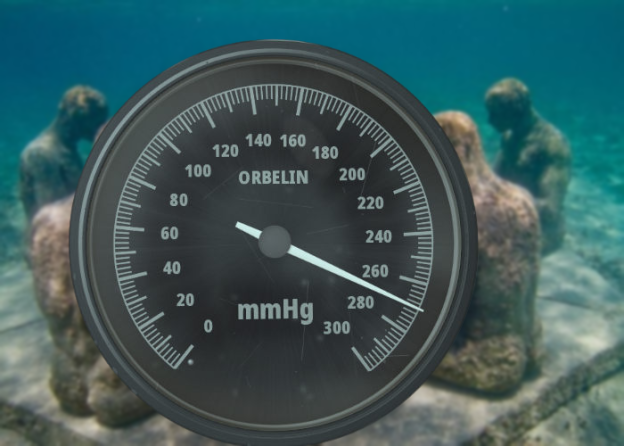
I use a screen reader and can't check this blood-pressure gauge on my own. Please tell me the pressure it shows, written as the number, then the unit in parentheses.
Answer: 270 (mmHg)
